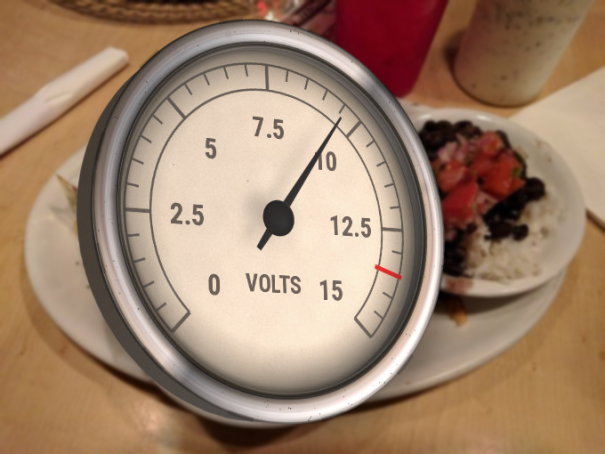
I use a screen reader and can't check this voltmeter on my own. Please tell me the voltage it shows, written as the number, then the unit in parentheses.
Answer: 9.5 (V)
